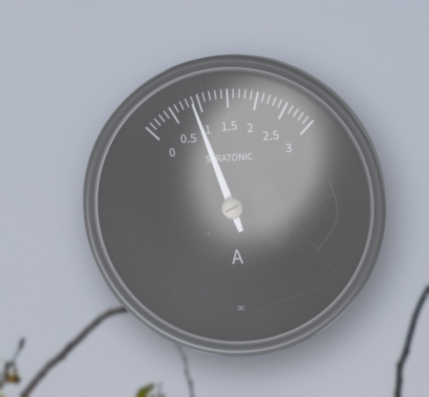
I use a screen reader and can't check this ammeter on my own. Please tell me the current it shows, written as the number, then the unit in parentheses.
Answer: 0.9 (A)
